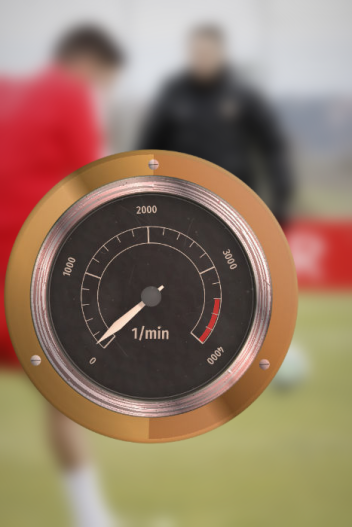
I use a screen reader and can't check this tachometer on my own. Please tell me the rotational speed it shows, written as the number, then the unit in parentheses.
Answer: 100 (rpm)
